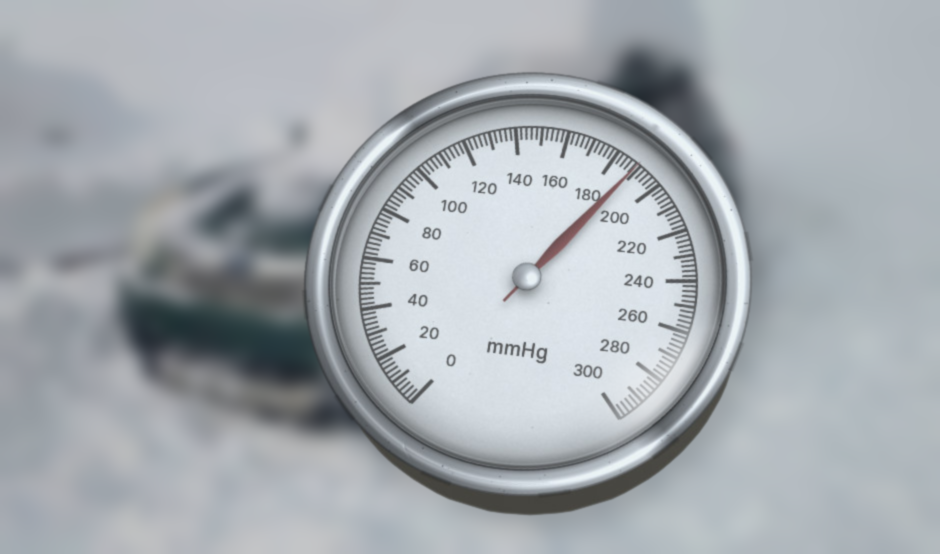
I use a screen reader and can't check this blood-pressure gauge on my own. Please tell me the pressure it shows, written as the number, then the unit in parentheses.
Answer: 190 (mmHg)
